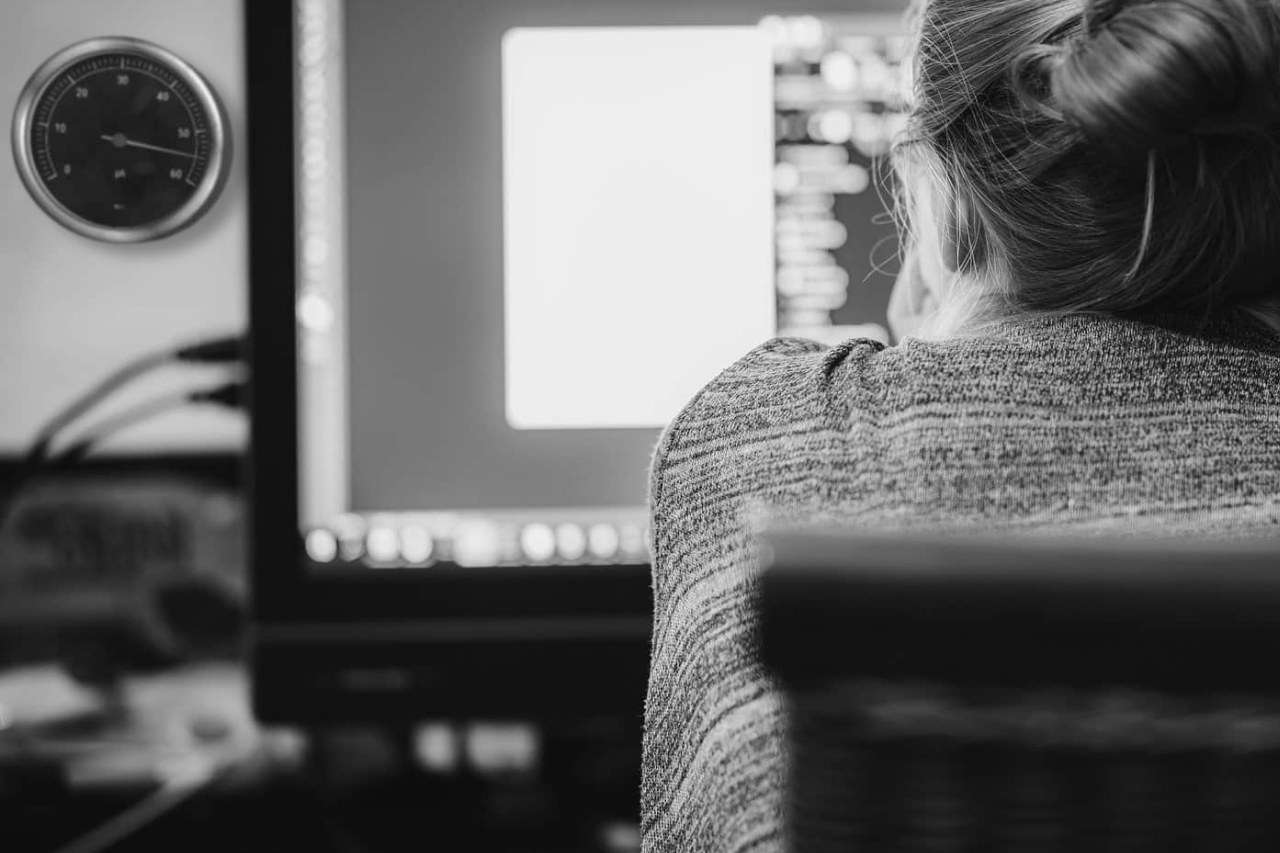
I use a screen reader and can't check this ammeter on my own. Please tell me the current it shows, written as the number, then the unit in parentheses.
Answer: 55 (µA)
